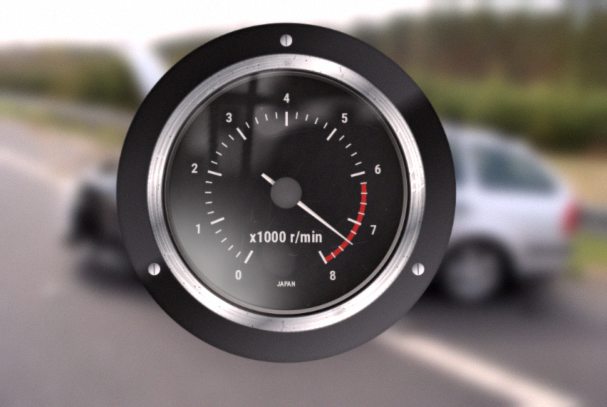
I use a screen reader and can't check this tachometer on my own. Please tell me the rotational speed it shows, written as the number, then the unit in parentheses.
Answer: 7400 (rpm)
